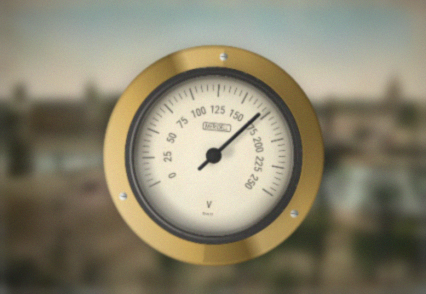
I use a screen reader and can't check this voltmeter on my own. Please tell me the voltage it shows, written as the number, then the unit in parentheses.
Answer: 170 (V)
